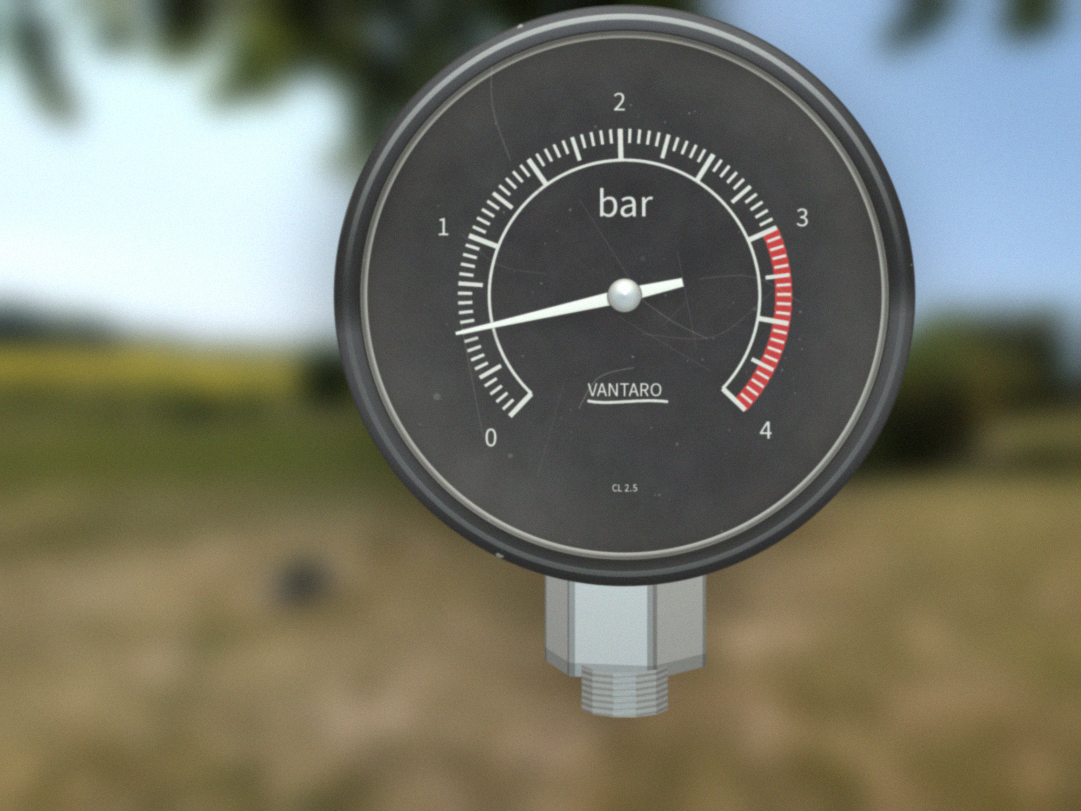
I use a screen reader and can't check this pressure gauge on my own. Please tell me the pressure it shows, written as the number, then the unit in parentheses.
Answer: 0.5 (bar)
